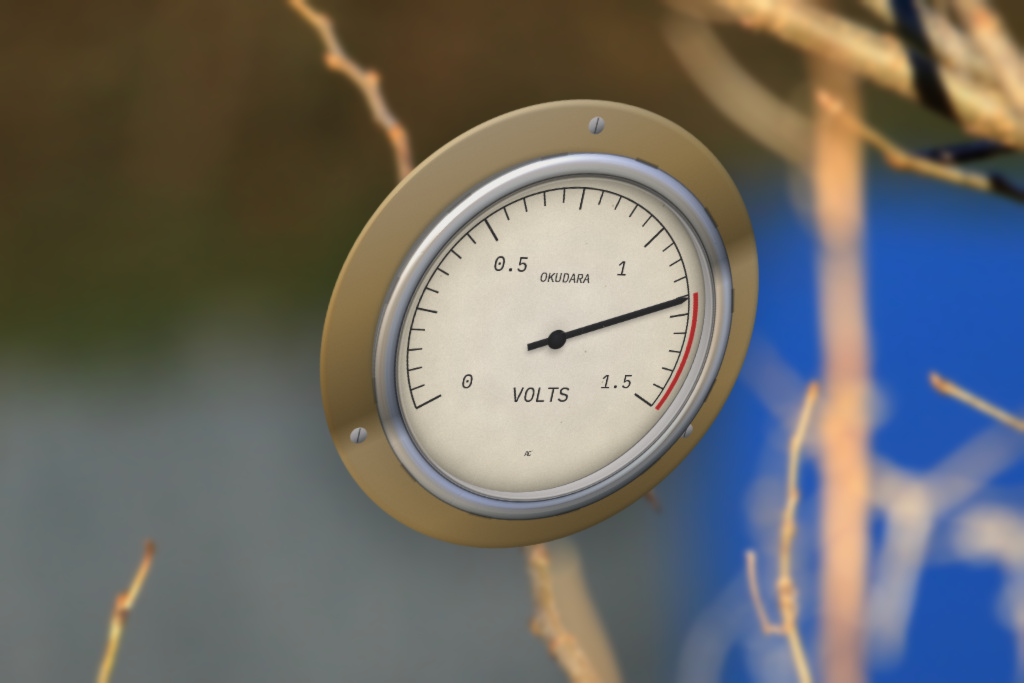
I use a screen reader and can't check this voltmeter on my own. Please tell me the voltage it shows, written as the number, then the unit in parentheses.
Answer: 1.2 (V)
